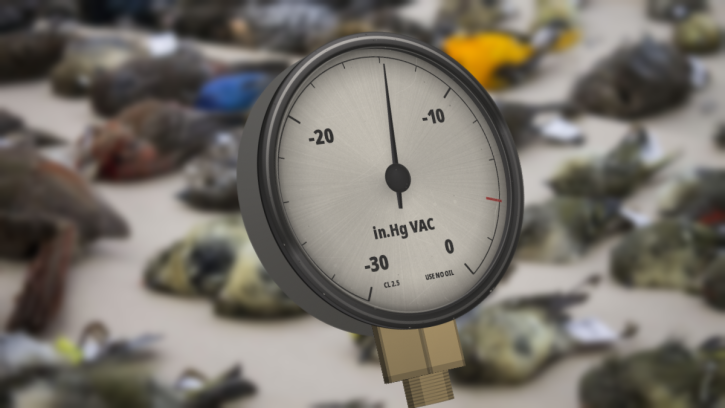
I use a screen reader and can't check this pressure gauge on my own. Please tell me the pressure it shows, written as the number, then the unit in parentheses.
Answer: -14 (inHg)
